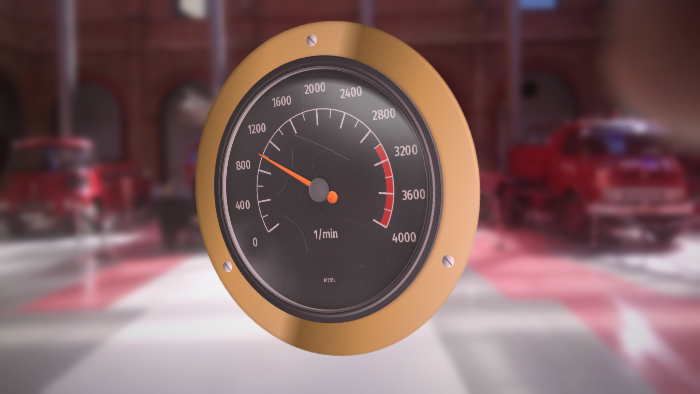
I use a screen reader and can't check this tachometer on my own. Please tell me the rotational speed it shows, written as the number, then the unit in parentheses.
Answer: 1000 (rpm)
